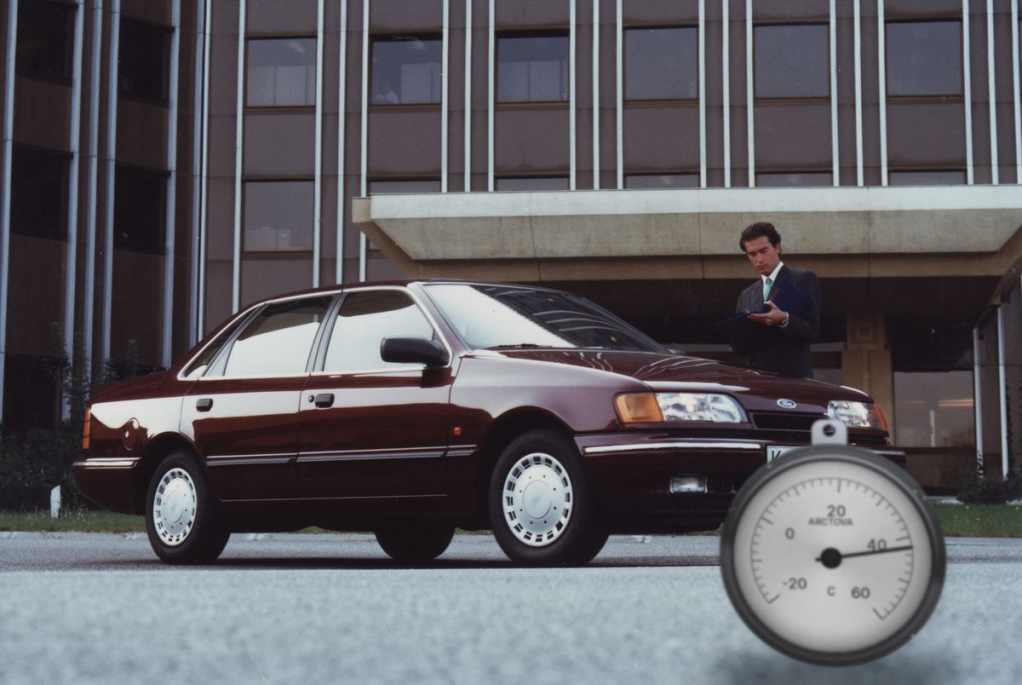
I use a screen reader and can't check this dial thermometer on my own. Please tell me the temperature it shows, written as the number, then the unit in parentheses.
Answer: 42 (°C)
